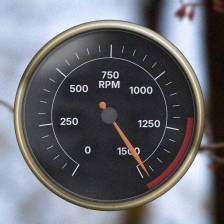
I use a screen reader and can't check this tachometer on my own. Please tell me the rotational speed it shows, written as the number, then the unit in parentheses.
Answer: 1475 (rpm)
